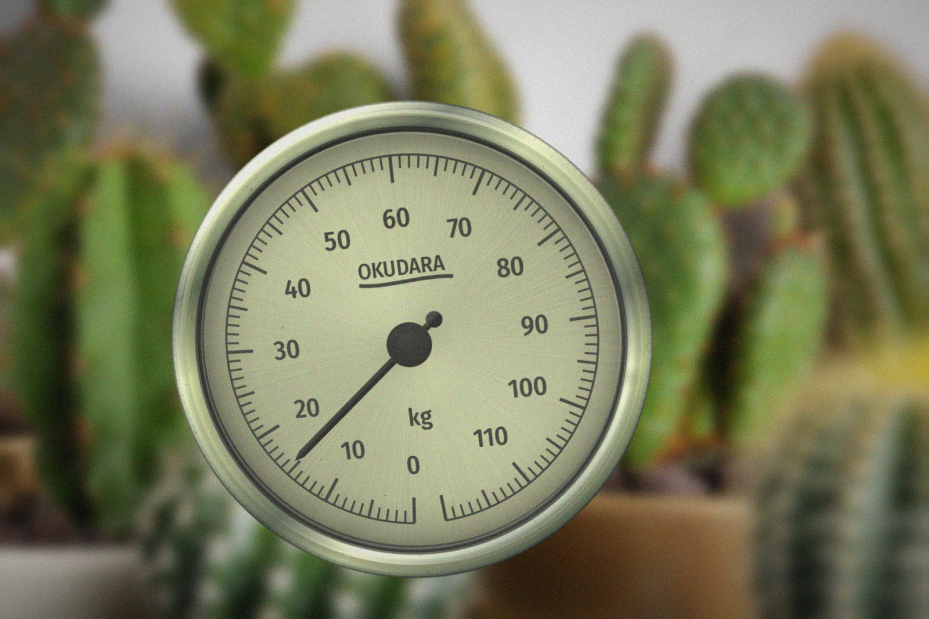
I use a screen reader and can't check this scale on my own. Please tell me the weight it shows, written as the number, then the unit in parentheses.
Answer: 15.5 (kg)
